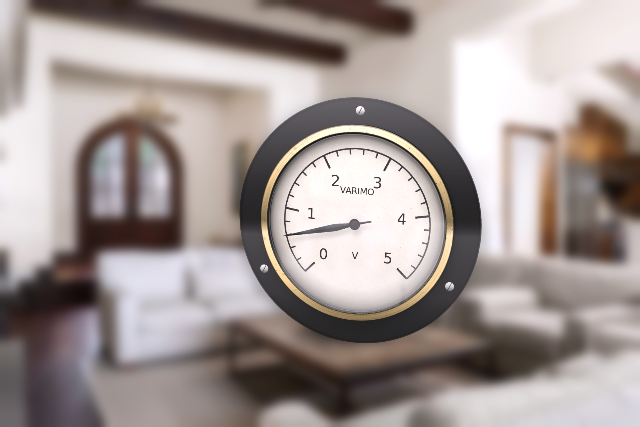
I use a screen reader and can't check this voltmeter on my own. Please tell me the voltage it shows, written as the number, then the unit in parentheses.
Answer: 0.6 (V)
